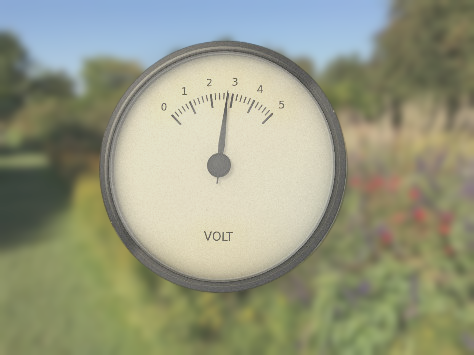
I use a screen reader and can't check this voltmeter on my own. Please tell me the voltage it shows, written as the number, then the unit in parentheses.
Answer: 2.8 (V)
